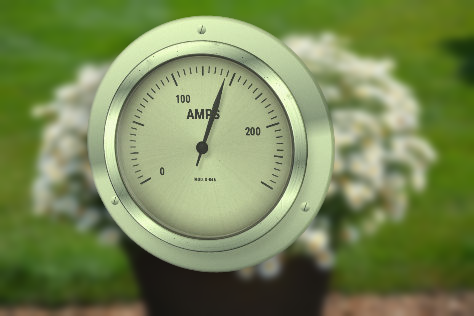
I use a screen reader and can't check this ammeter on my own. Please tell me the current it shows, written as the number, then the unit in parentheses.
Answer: 145 (A)
